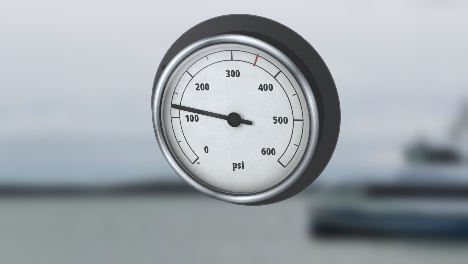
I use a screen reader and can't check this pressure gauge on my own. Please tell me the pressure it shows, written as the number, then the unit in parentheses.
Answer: 125 (psi)
